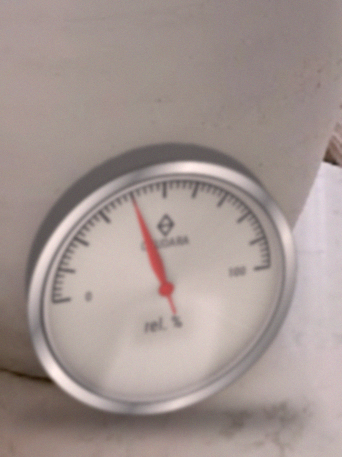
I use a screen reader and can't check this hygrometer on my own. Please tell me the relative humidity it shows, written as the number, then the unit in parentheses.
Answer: 40 (%)
